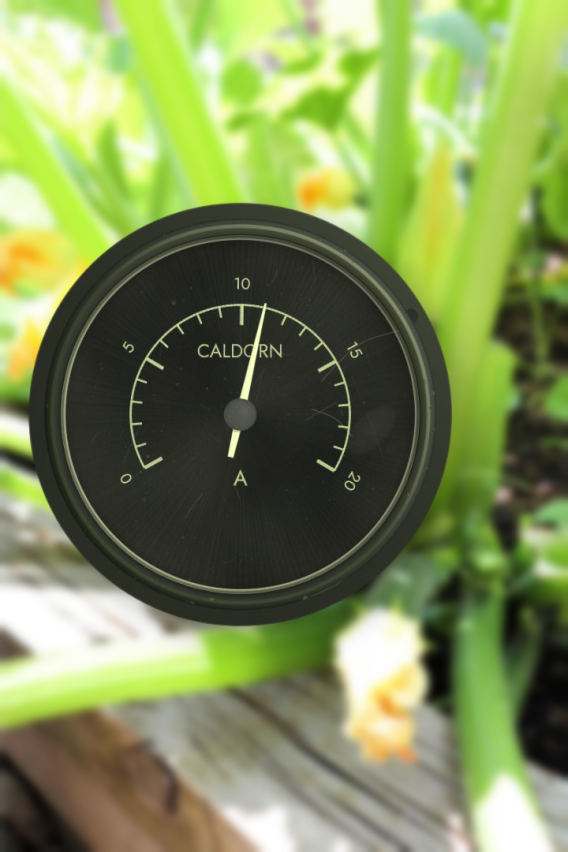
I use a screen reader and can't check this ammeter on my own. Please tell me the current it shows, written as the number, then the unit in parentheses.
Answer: 11 (A)
